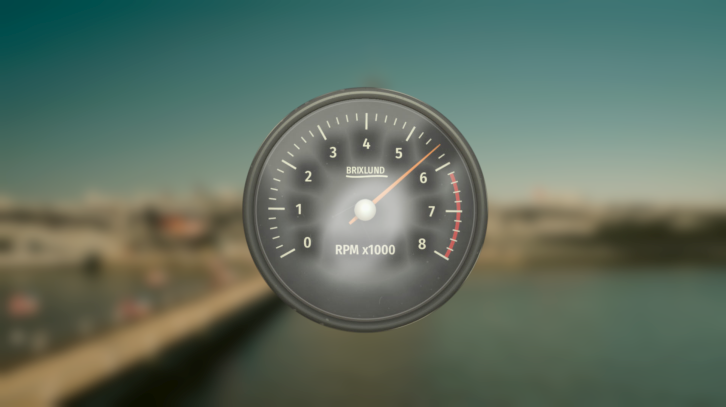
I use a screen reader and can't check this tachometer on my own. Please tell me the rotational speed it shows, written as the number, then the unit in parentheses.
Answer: 5600 (rpm)
